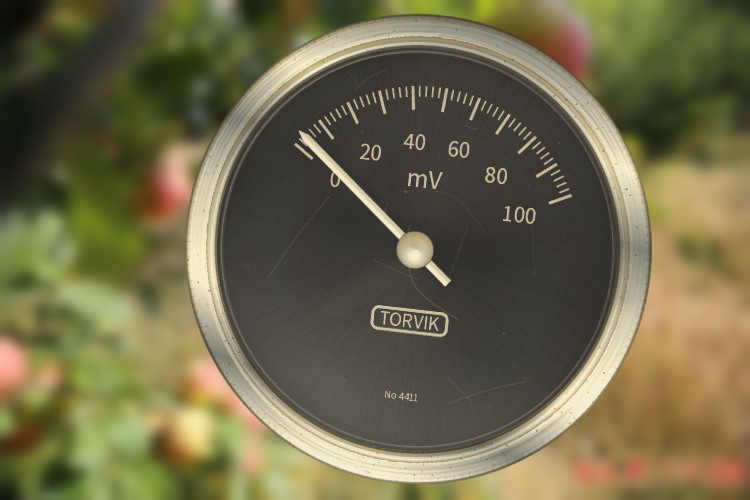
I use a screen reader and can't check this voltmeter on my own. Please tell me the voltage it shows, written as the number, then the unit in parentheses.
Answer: 4 (mV)
